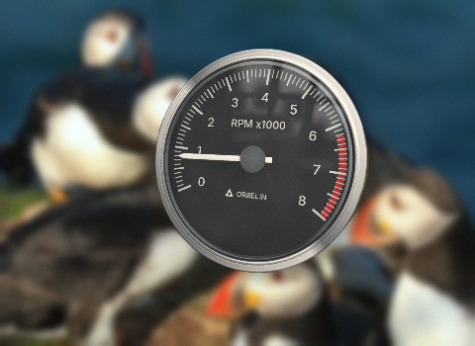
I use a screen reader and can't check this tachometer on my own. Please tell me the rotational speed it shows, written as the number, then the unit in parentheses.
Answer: 800 (rpm)
